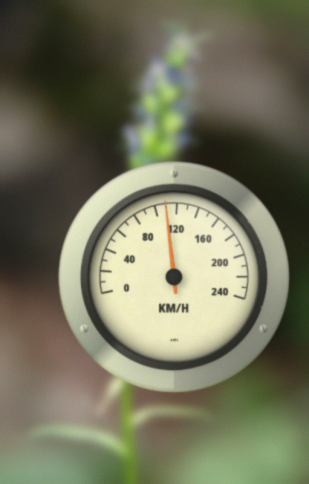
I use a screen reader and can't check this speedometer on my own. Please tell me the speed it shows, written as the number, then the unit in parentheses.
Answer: 110 (km/h)
